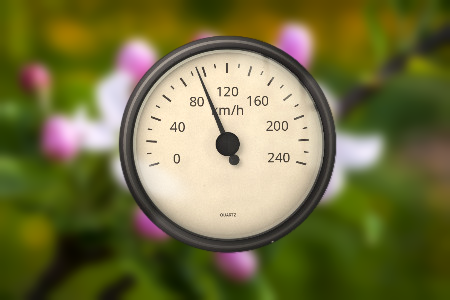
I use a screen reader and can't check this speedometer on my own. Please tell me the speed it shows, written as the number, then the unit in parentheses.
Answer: 95 (km/h)
